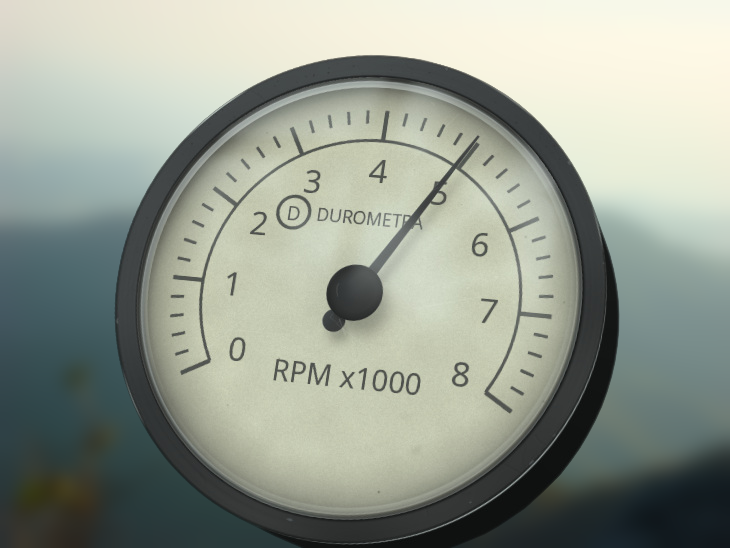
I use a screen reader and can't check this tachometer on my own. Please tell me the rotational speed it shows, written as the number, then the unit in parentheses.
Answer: 5000 (rpm)
